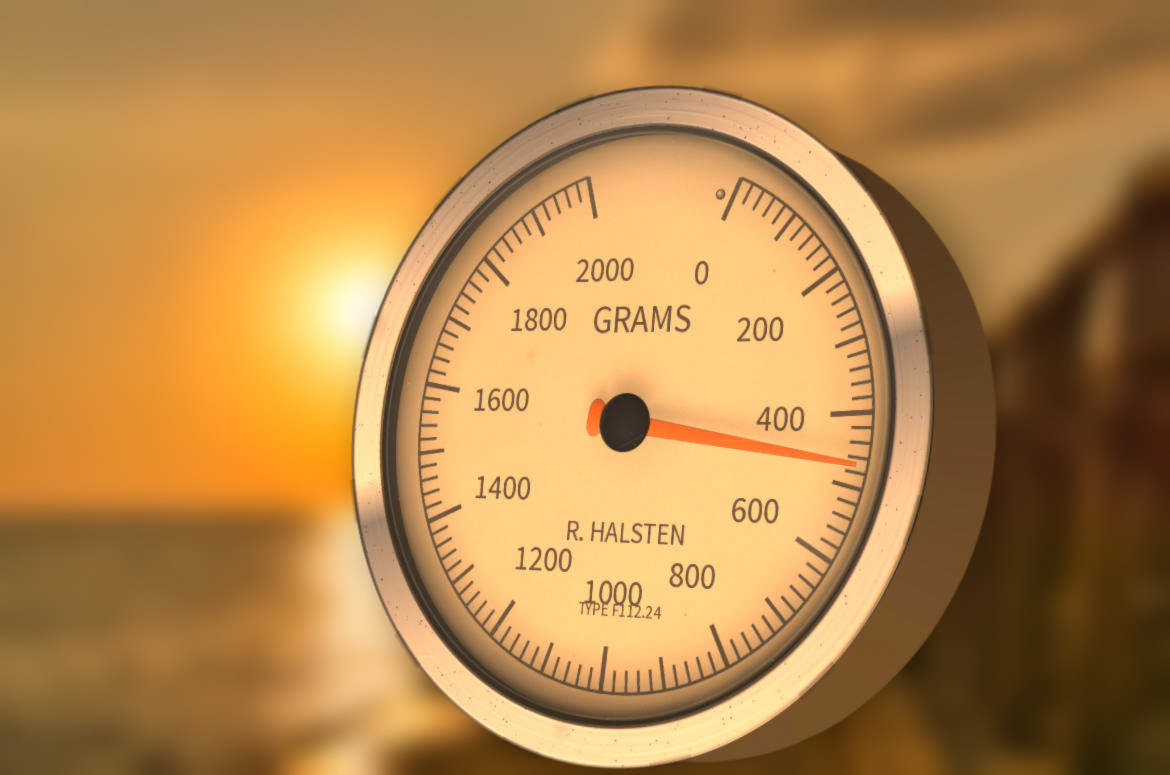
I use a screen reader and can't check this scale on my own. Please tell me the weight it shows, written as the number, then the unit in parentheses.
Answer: 470 (g)
